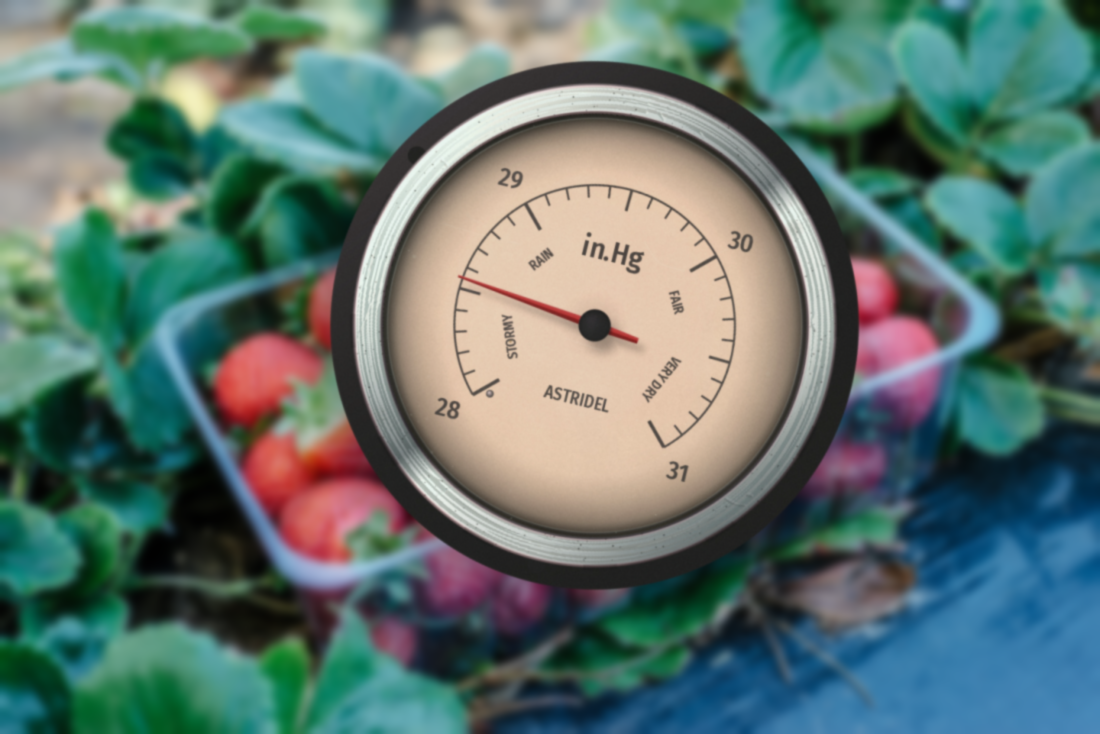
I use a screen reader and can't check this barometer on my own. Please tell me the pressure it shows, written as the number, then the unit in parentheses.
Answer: 28.55 (inHg)
